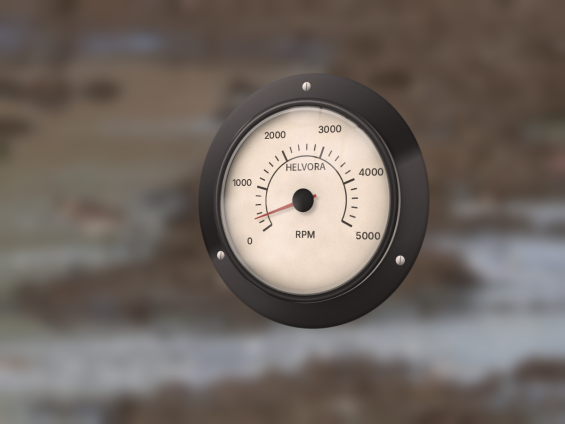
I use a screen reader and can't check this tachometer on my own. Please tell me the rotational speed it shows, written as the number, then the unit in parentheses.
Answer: 300 (rpm)
